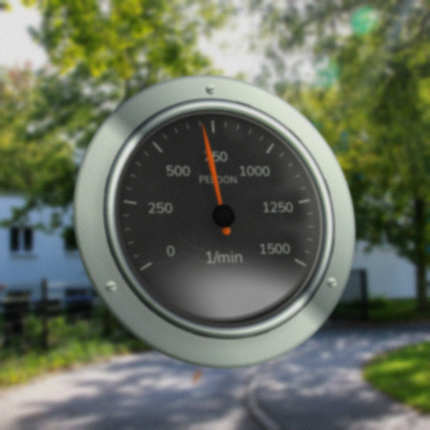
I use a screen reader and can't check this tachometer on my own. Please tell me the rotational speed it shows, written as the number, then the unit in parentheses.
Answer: 700 (rpm)
